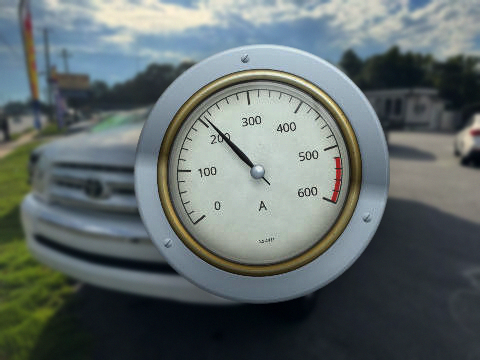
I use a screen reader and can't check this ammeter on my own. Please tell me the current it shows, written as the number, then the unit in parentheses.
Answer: 210 (A)
